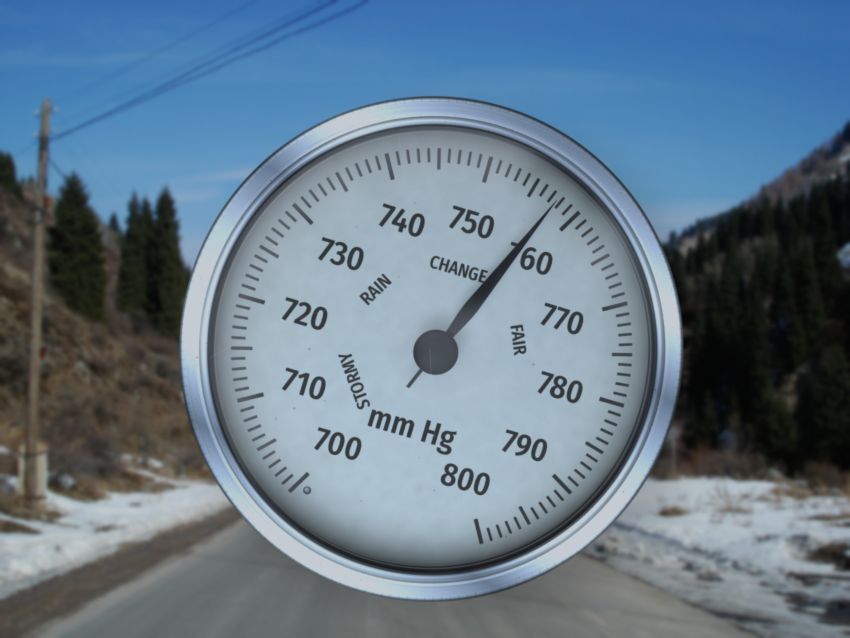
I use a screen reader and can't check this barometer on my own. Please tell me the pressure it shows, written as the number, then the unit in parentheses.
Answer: 757.5 (mmHg)
